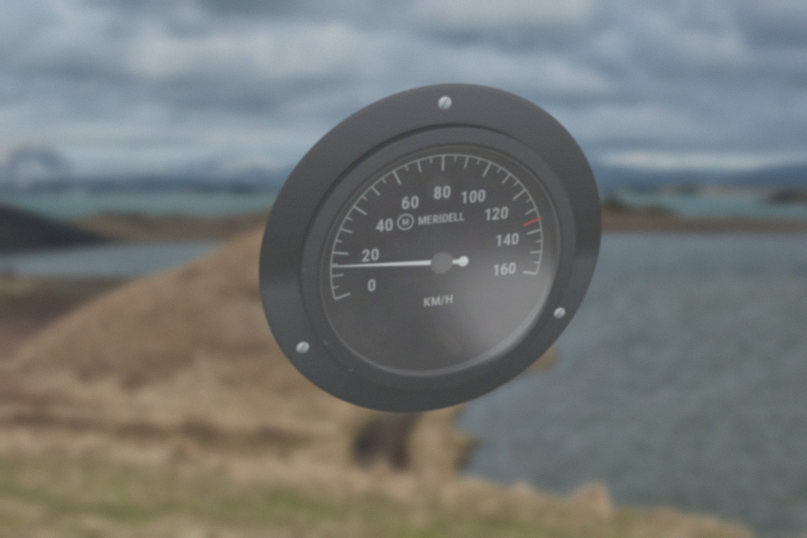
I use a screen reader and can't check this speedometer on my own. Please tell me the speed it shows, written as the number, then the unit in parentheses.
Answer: 15 (km/h)
